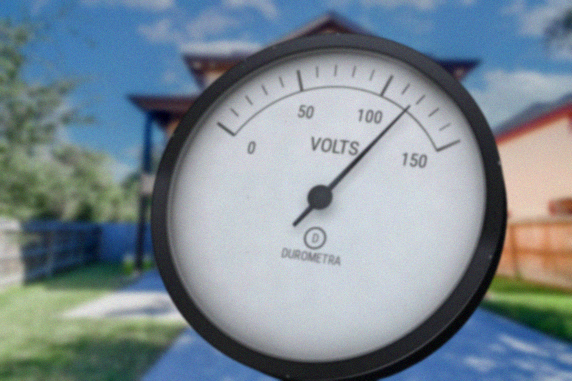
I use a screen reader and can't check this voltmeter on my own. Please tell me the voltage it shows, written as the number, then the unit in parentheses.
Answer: 120 (V)
